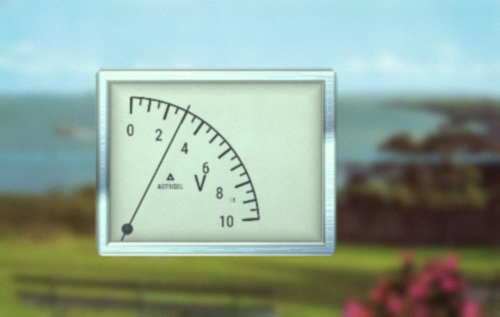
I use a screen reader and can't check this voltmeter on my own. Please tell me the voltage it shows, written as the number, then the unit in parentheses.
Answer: 3 (V)
